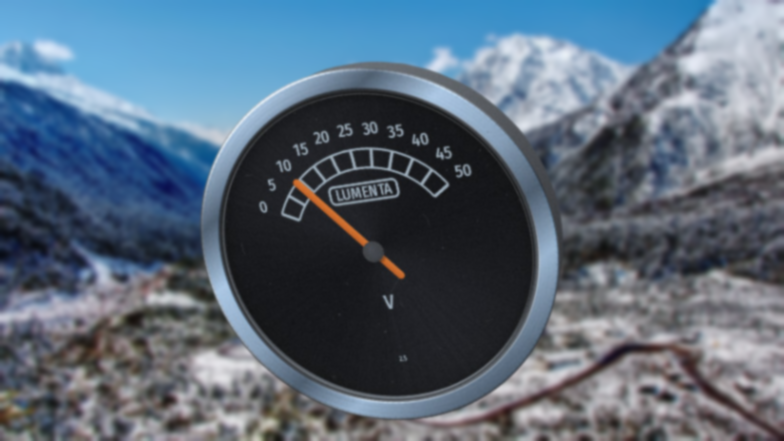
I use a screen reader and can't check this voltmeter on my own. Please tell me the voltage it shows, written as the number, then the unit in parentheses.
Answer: 10 (V)
